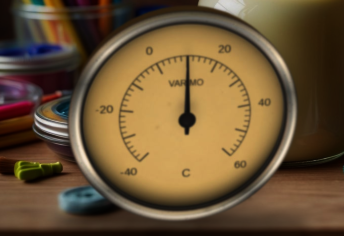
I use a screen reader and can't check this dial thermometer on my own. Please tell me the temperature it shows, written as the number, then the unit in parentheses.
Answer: 10 (°C)
